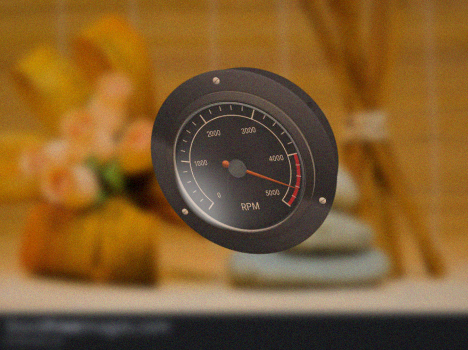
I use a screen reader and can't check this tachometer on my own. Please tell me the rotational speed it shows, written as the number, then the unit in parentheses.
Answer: 4600 (rpm)
